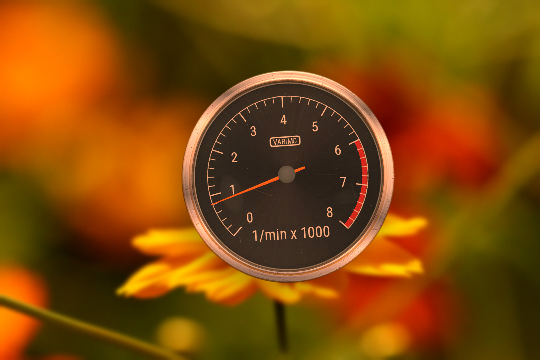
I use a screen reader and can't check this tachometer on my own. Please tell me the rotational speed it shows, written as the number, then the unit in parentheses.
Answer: 800 (rpm)
